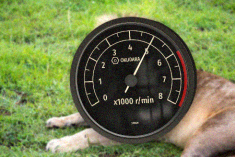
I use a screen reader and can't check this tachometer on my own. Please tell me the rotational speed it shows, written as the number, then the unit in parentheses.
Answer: 5000 (rpm)
